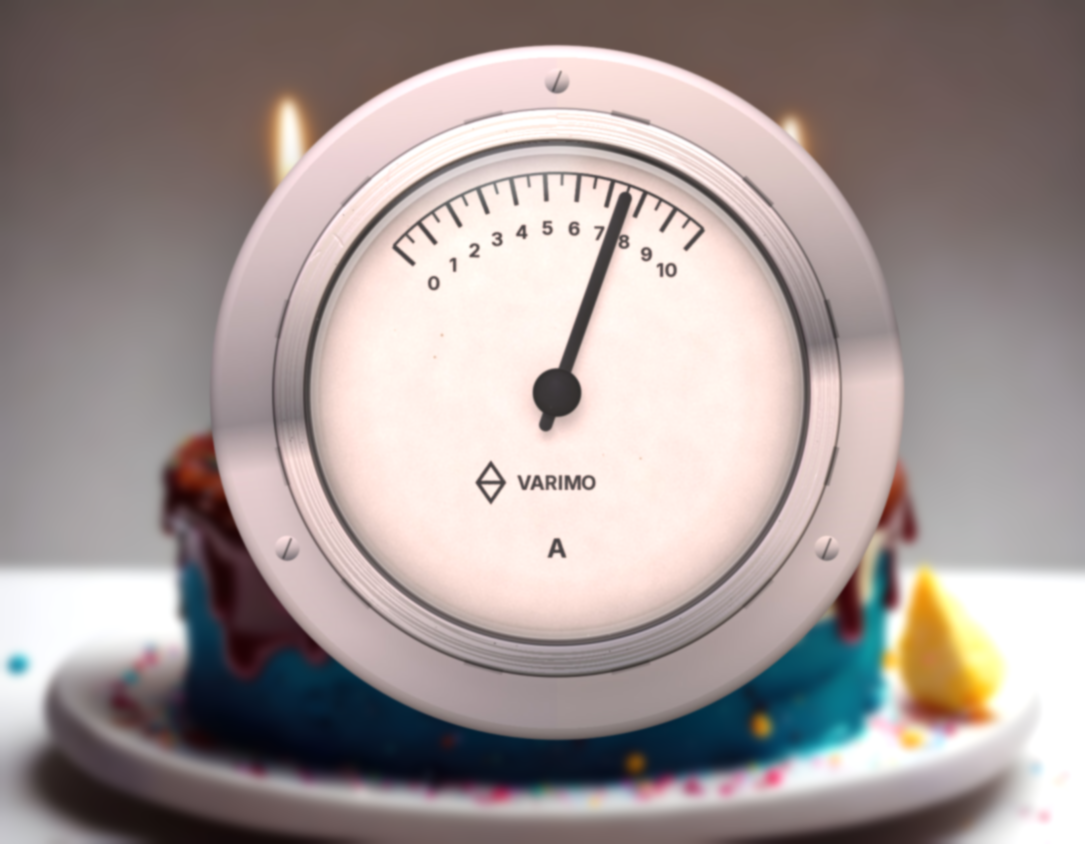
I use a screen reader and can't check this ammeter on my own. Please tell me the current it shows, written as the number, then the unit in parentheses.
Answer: 7.5 (A)
